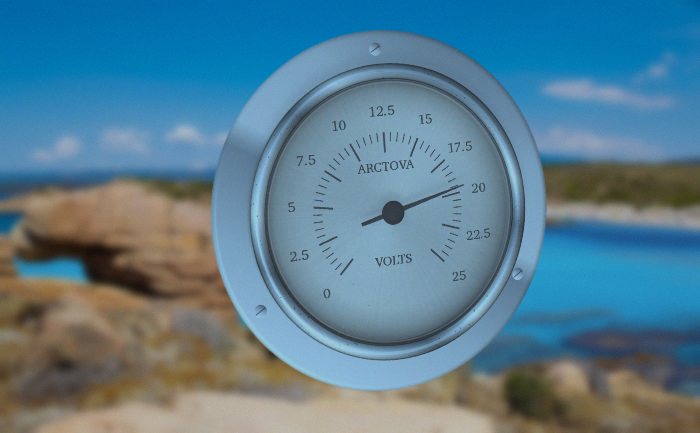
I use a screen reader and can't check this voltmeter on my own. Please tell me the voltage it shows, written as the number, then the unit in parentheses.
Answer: 19.5 (V)
